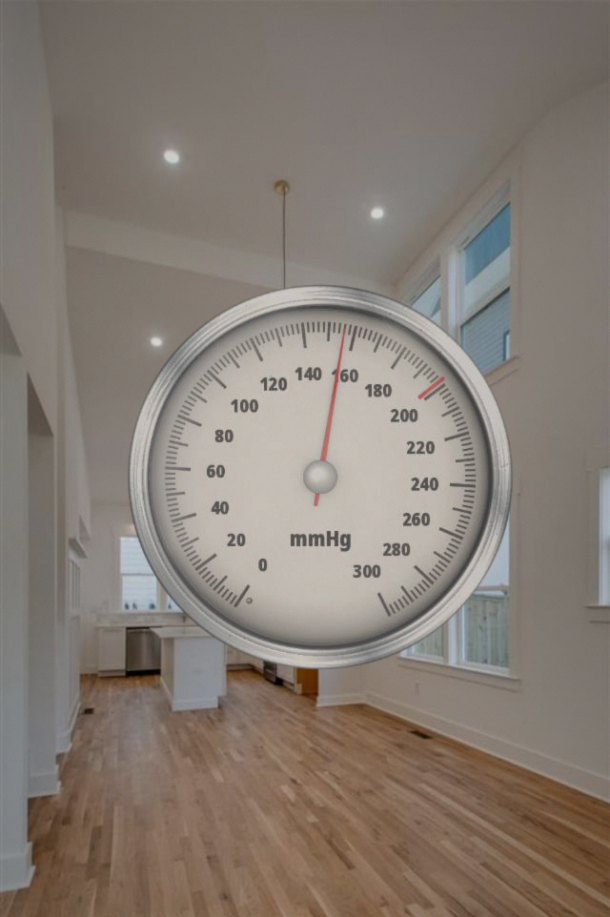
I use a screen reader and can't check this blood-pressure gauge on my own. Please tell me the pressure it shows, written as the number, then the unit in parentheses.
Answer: 156 (mmHg)
